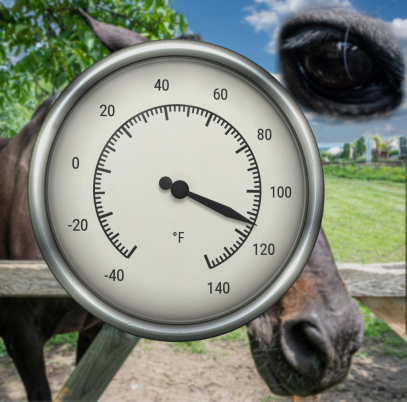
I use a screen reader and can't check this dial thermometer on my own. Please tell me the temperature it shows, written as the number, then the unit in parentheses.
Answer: 114 (°F)
